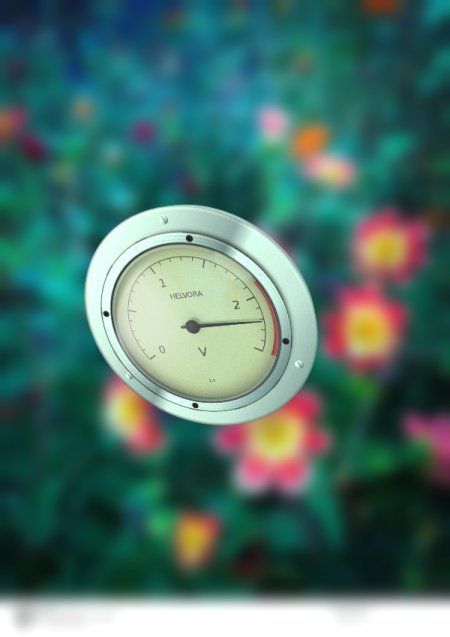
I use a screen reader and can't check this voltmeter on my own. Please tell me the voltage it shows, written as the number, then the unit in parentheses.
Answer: 2.2 (V)
